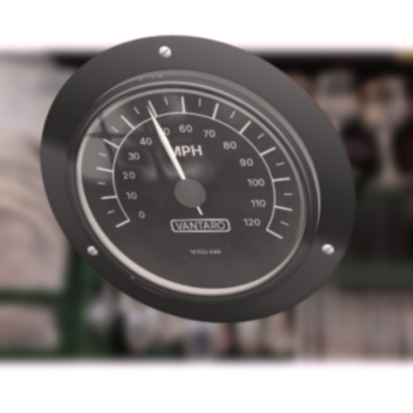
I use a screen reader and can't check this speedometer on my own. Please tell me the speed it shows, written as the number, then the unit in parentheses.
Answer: 50 (mph)
